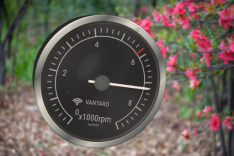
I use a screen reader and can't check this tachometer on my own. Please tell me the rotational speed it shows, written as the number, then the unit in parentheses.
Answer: 7200 (rpm)
